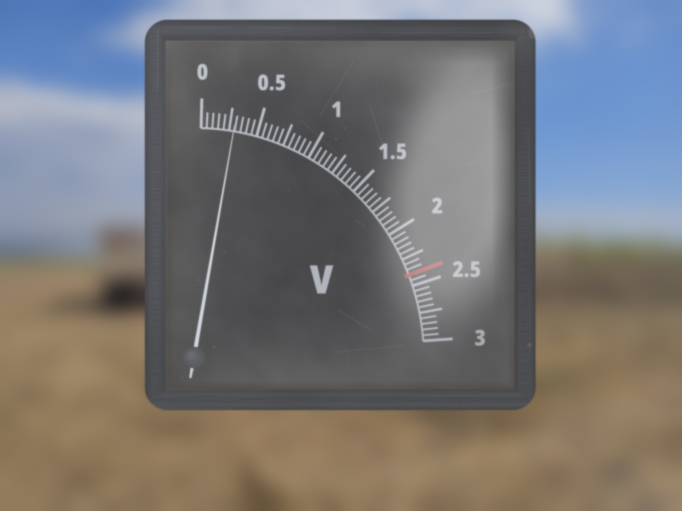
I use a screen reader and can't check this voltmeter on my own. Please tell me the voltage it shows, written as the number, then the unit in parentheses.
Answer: 0.3 (V)
